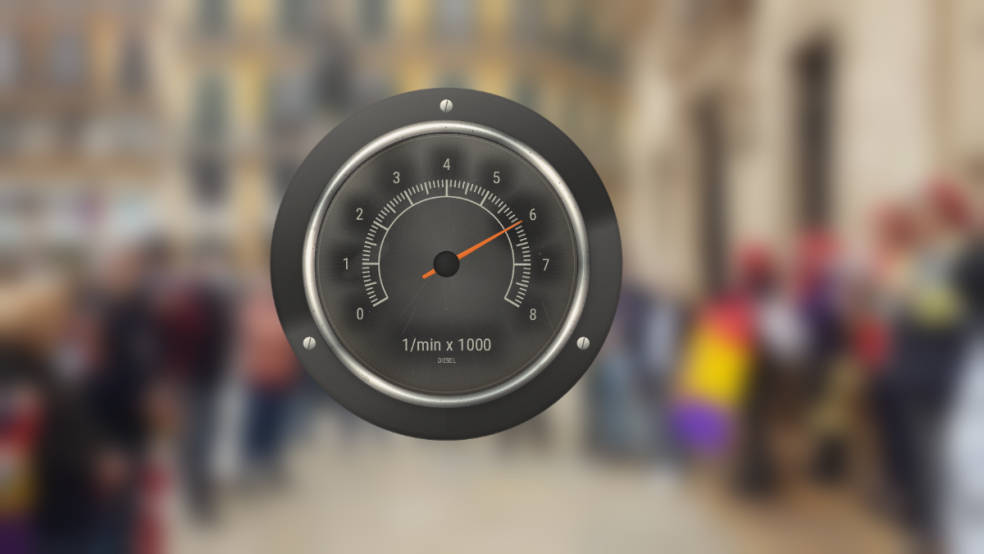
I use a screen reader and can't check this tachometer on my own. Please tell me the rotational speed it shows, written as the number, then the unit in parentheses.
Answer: 6000 (rpm)
